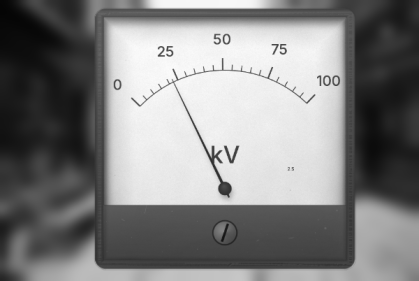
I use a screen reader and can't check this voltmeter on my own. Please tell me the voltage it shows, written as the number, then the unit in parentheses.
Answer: 22.5 (kV)
